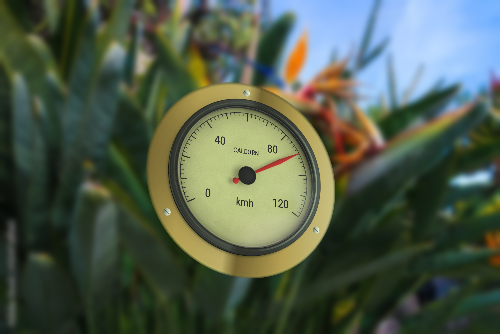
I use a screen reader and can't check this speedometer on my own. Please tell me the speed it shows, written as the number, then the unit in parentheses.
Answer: 90 (km/h)
